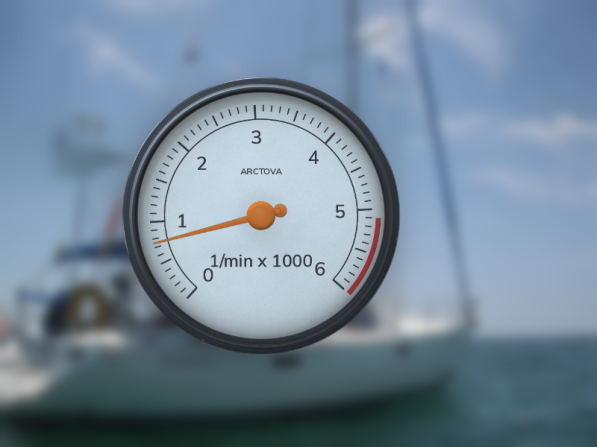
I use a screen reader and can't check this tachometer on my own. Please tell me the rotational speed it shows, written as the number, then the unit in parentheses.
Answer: 750 (rpm)
